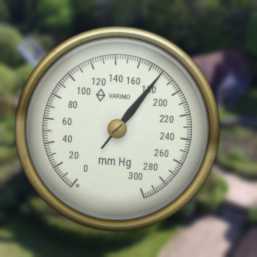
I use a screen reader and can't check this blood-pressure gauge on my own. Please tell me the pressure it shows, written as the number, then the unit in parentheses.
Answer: 180 (mmHg)
